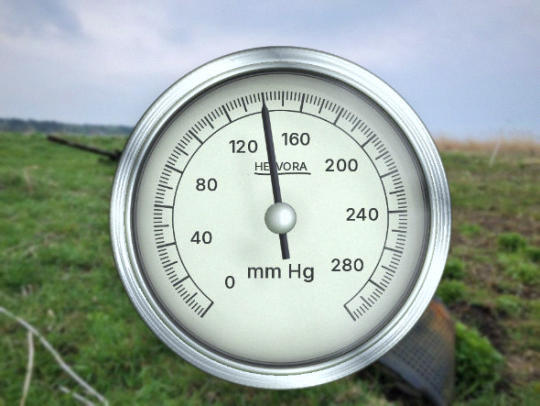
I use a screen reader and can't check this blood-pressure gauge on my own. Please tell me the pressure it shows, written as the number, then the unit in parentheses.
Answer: 140 (mmHg)
